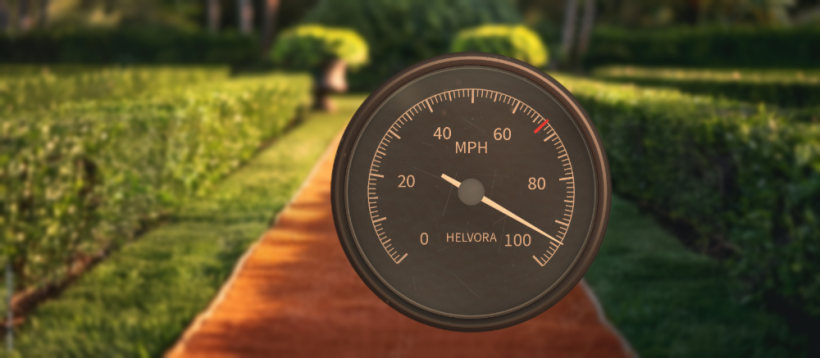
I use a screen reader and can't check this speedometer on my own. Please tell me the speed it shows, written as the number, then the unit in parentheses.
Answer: 94 (mph)
